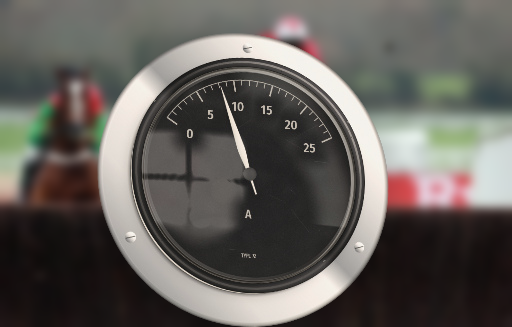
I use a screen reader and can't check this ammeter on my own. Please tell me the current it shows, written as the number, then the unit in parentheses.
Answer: 8 (A)
